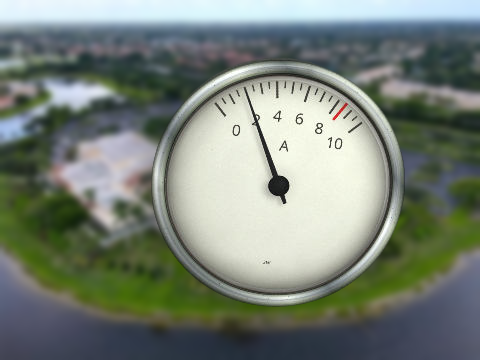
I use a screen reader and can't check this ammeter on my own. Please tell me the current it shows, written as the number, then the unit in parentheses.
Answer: 2 (A)
